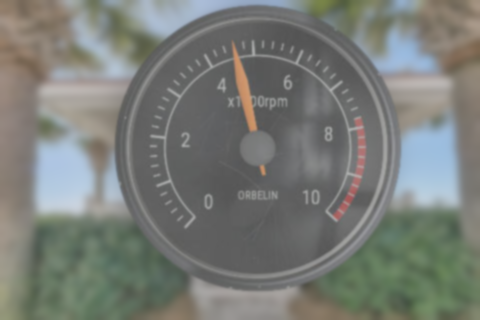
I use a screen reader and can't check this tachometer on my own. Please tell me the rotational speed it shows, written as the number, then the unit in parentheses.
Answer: 4600 (rpm)
